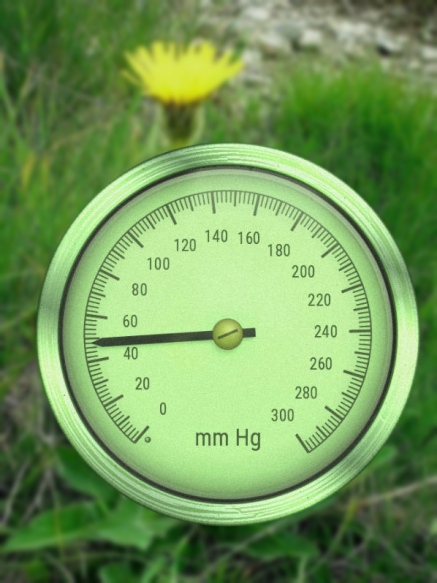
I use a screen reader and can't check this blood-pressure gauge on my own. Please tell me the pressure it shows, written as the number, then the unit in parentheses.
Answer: 48 (mmHg)
